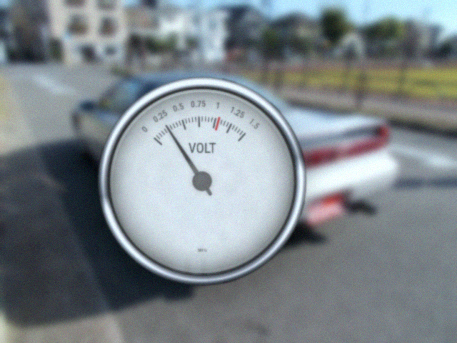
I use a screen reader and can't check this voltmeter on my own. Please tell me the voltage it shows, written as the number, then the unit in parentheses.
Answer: 0.25 (V)
